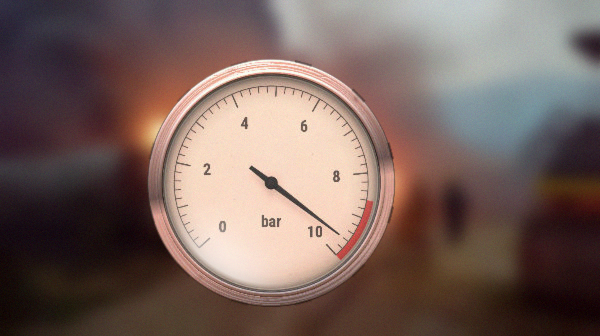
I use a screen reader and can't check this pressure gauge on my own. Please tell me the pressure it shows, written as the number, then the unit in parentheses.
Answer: 9.6 (bar)
